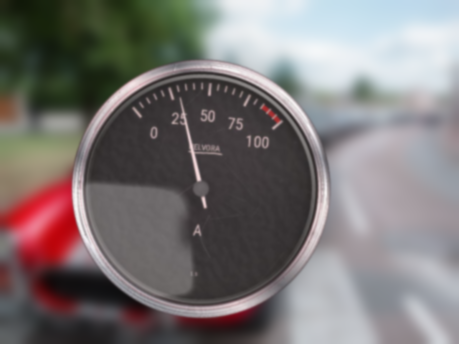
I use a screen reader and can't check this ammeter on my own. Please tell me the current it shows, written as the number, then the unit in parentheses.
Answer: 30 (A)
